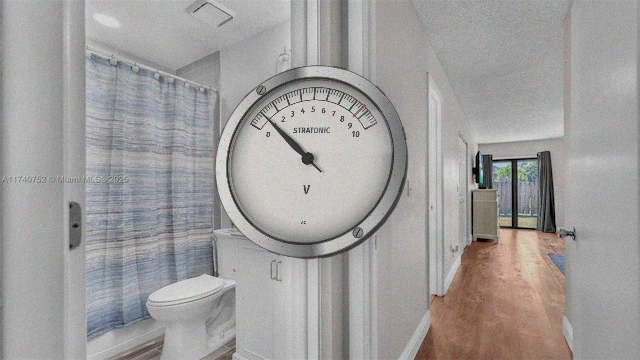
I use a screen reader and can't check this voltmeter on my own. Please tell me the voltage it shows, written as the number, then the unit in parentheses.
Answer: 1 (V)
